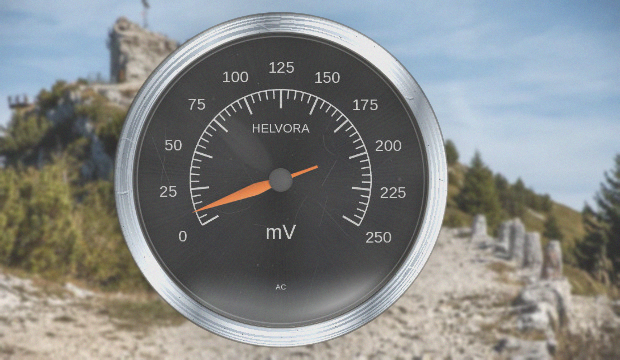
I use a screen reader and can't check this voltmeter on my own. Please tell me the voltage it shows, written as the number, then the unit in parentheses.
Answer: 10 (mV)
